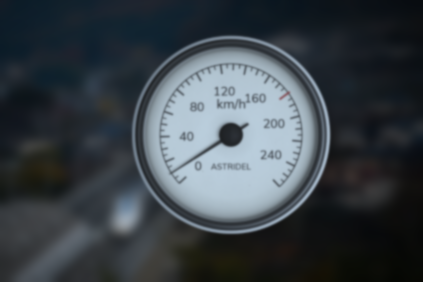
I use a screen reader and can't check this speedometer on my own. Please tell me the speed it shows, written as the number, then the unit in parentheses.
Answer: 10 (km/h)
